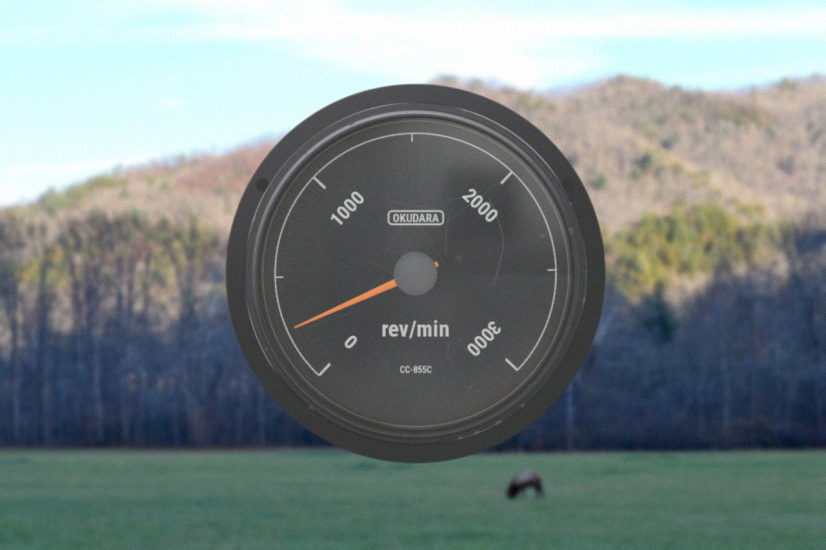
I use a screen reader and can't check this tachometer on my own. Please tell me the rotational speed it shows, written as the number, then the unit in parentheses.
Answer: 250 (rpm)
